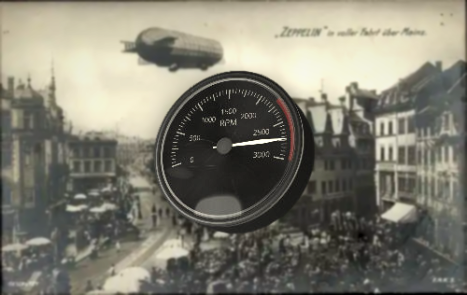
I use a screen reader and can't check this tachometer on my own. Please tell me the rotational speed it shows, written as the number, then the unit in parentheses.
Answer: 2750 (rpm)
